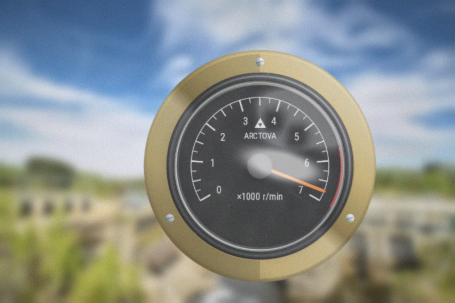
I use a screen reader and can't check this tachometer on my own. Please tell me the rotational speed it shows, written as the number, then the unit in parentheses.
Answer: 6750 (rpm)
